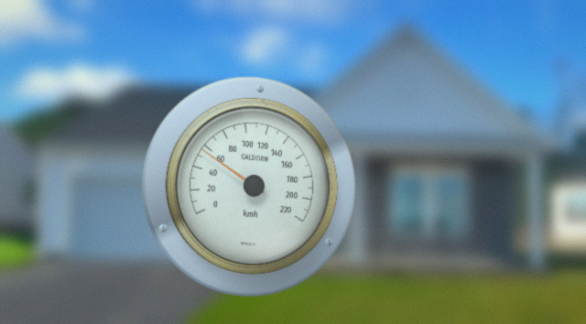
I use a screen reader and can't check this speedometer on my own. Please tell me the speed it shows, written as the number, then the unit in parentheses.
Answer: 55 (km/h)
